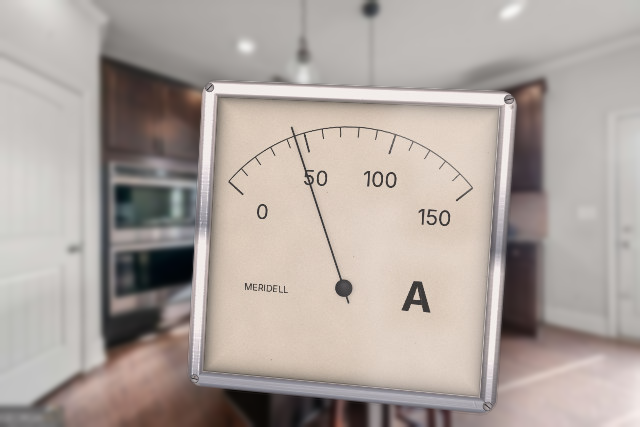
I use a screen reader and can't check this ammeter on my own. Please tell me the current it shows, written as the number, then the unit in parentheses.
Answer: 45 (A)
